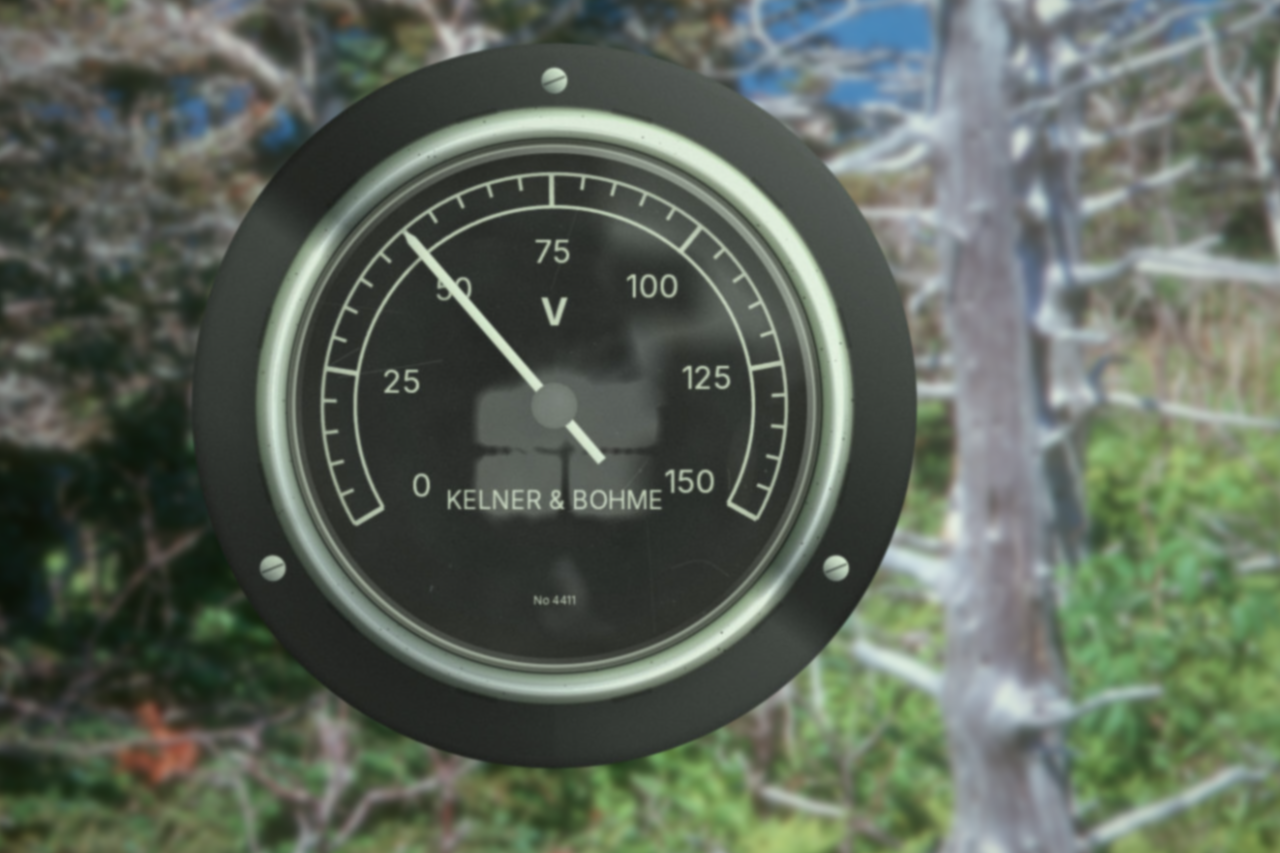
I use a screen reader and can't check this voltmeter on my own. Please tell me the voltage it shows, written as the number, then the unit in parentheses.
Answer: 50 (V)
